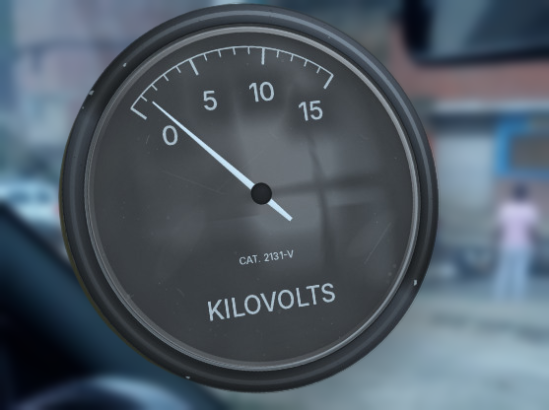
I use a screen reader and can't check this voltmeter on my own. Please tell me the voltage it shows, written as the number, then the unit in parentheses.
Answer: 1 (kV)
